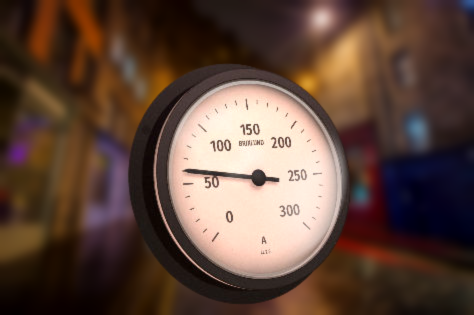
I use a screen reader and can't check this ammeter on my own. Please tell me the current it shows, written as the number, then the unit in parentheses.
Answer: 60 (A)
